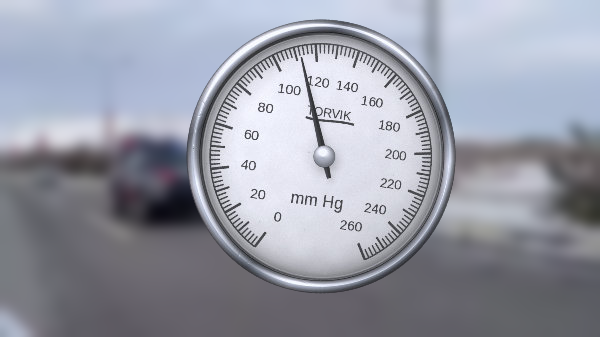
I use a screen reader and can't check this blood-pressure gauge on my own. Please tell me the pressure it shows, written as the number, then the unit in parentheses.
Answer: 112 (mmHg)
